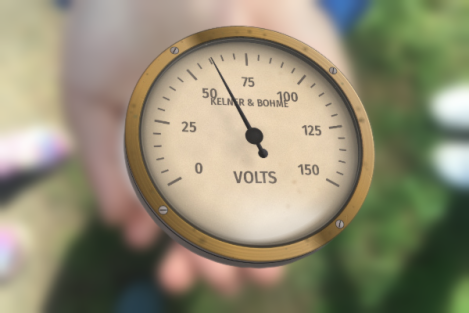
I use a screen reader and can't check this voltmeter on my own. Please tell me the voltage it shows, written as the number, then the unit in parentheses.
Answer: 60 (V)
